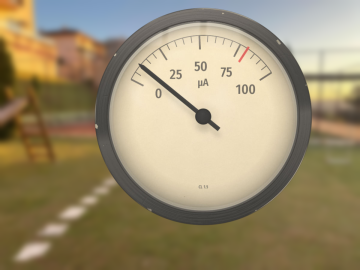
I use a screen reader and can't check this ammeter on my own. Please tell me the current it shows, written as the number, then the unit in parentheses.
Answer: 10 (µA)
